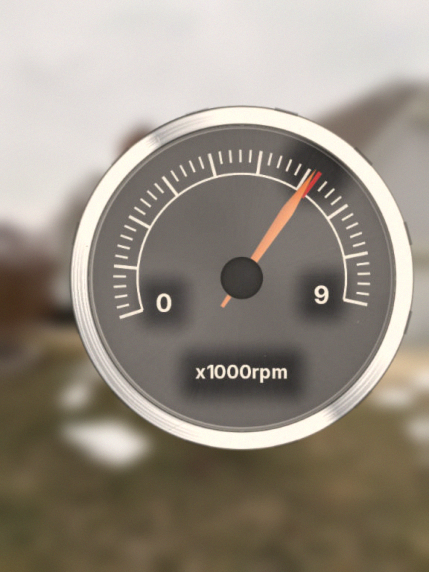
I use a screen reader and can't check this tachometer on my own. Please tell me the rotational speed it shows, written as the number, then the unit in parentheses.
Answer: 6100 (rpm)
